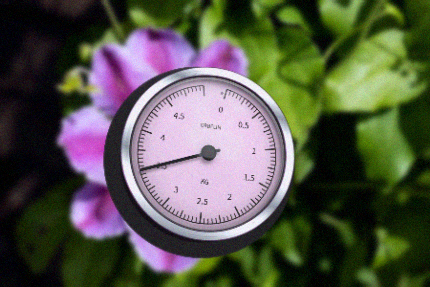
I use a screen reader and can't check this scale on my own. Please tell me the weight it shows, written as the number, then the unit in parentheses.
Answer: 3.5 (kg)
